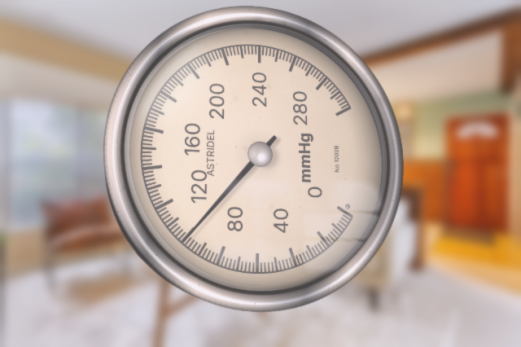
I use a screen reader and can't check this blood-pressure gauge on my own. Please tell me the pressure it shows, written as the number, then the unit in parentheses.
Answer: 100 (mmHg)
